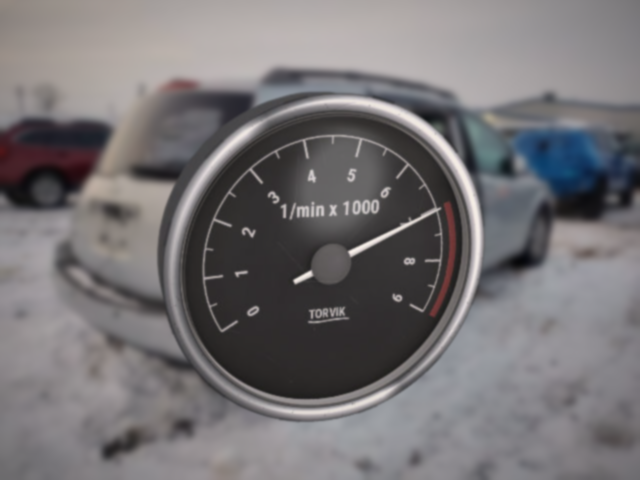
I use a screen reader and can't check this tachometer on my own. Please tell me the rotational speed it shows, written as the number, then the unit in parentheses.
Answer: 7000 (rpm)
